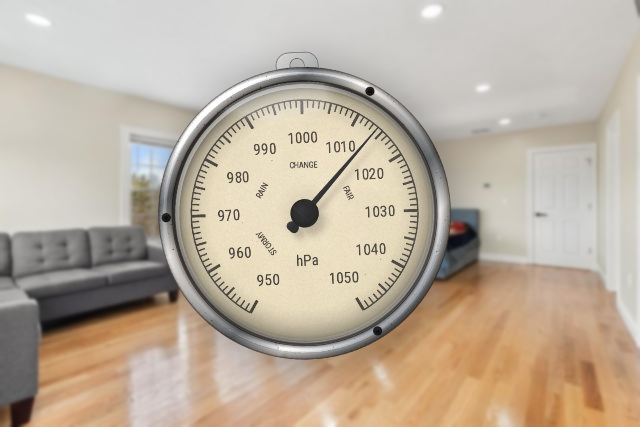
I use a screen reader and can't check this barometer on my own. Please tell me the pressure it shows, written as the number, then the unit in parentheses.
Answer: 1014 (hPa)
